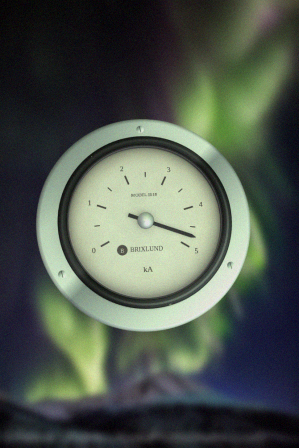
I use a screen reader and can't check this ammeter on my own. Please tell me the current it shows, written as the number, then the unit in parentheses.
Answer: 4.75 (kA)
